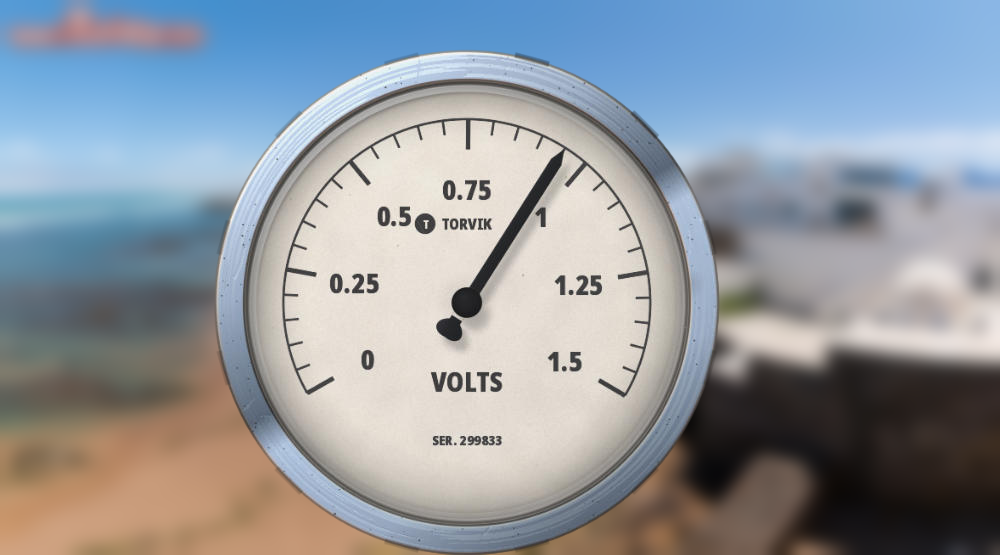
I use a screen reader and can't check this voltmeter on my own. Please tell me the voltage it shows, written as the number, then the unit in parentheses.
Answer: 0.95 (V)
